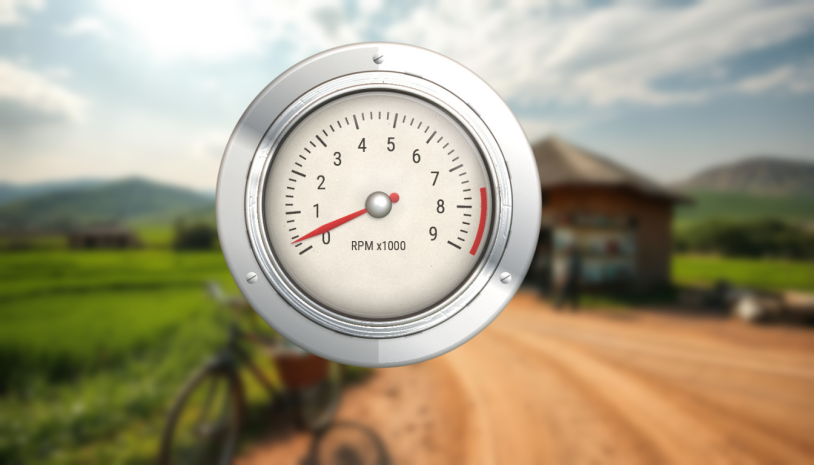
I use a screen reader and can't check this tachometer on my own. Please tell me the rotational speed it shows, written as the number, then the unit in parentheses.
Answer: 300 (rpm)
